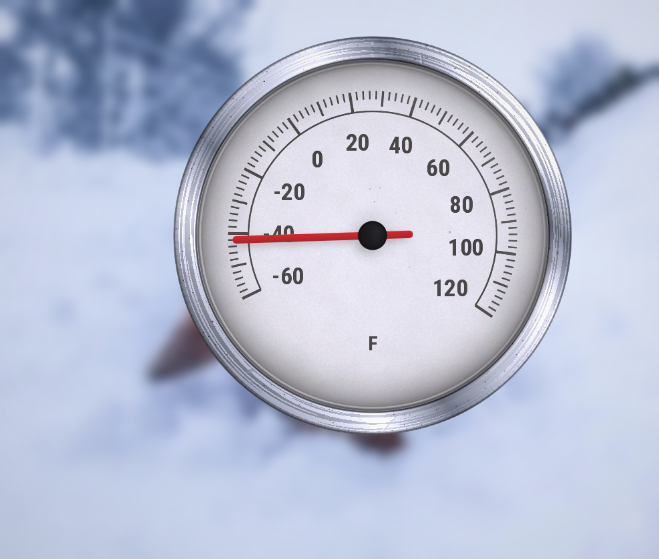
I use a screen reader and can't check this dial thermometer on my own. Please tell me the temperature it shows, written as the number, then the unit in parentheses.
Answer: -42 (°F)
